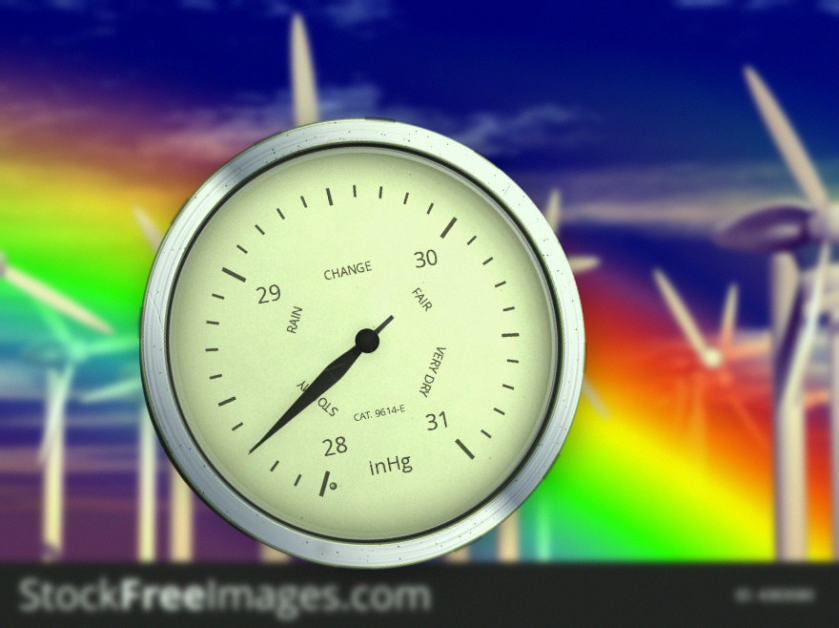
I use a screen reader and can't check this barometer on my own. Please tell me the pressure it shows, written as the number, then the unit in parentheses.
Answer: 28.3 (inHg)
